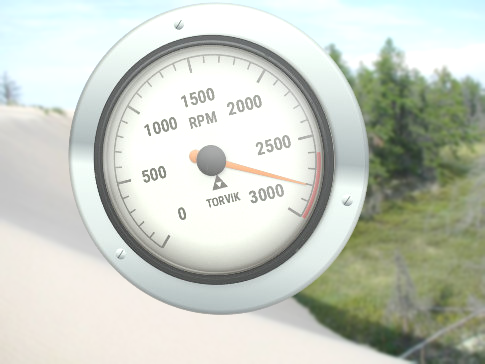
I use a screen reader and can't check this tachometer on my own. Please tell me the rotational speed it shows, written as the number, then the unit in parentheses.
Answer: 2800 (rpm)
